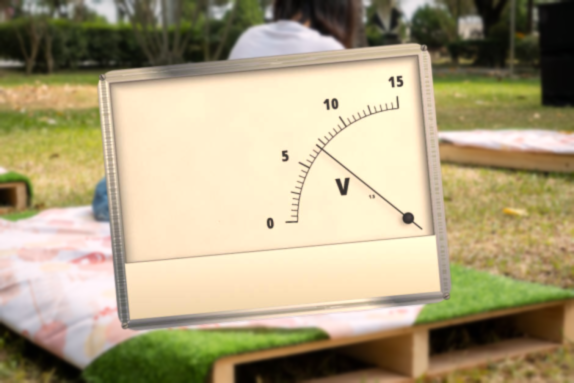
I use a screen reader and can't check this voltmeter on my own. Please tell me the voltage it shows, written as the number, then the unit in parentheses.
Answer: 7 (V)
